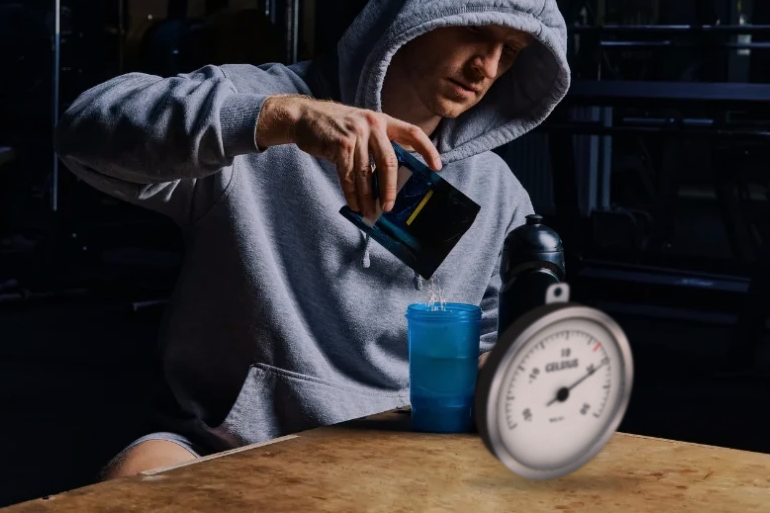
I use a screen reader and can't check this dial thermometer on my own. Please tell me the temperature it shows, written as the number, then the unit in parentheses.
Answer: 30 (°C)
